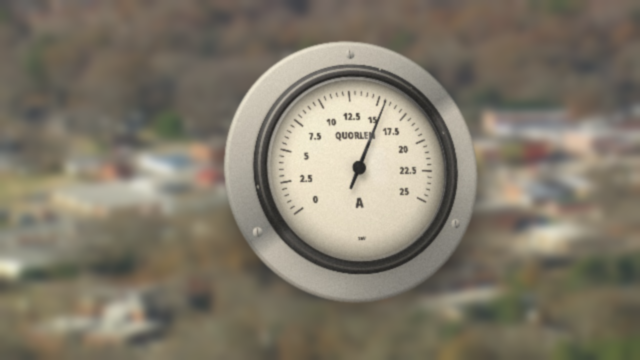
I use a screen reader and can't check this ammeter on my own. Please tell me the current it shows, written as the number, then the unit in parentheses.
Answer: 15.5 (A)
